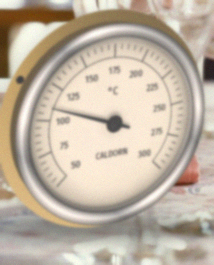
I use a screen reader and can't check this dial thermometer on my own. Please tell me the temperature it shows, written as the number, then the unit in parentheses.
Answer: 110 (°C)
